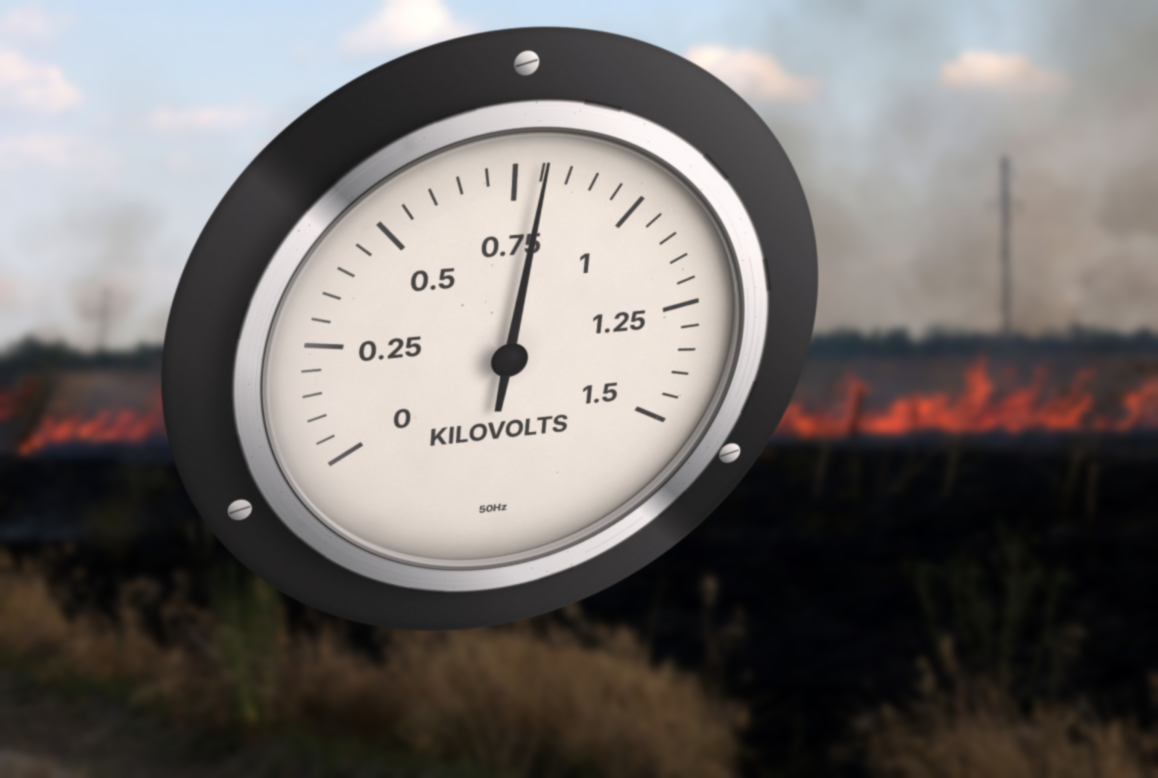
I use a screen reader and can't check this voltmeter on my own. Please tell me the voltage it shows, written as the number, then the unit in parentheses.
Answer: 0.8 (kV)
